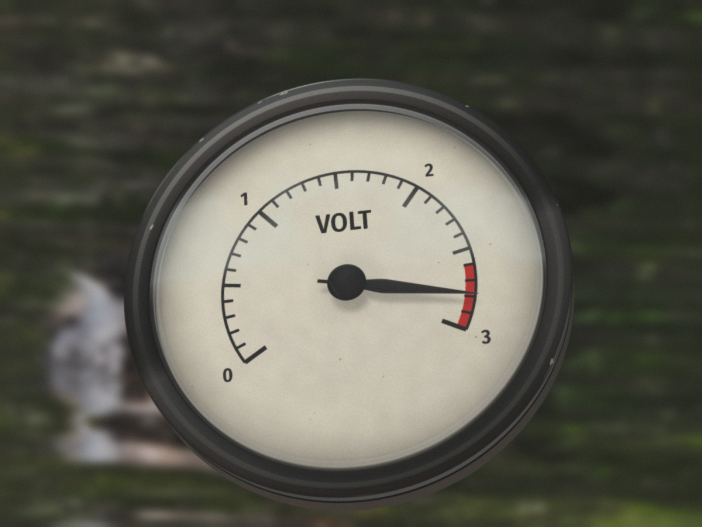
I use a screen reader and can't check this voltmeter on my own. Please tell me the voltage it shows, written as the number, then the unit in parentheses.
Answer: 2.8 (V)
